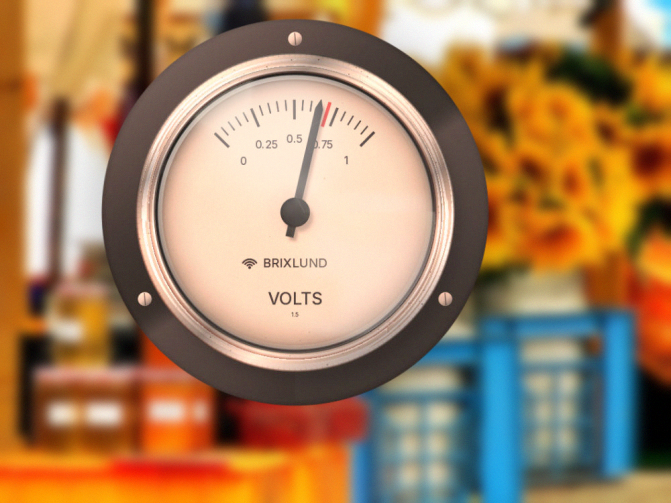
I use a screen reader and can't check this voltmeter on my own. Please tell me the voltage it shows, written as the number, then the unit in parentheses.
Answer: 0.65 (V)
